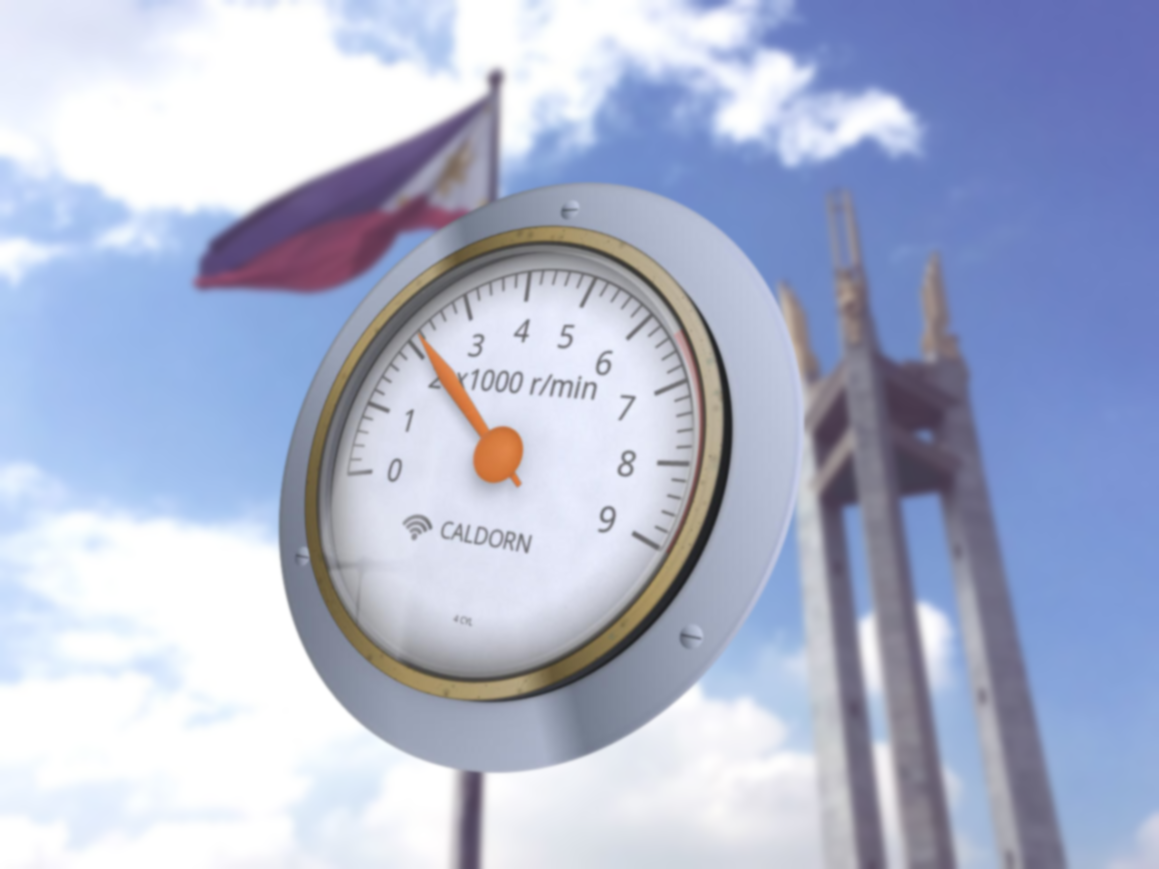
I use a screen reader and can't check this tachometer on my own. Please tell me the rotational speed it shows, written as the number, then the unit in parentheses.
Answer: 2200 (rpm)
